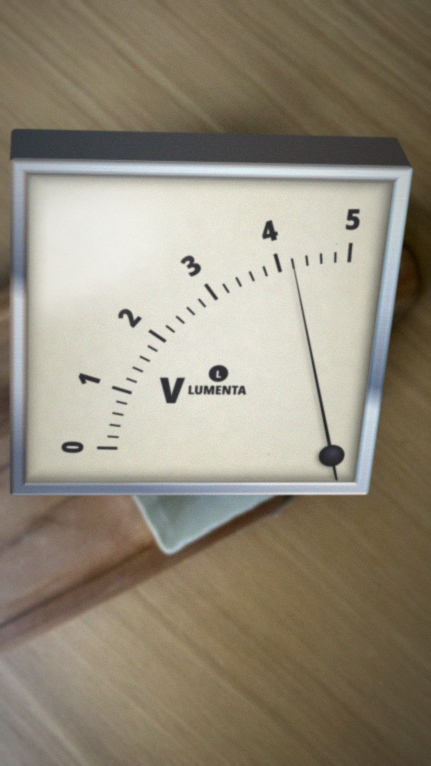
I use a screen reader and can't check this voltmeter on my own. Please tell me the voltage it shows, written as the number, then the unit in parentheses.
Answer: 4.2 (V)
